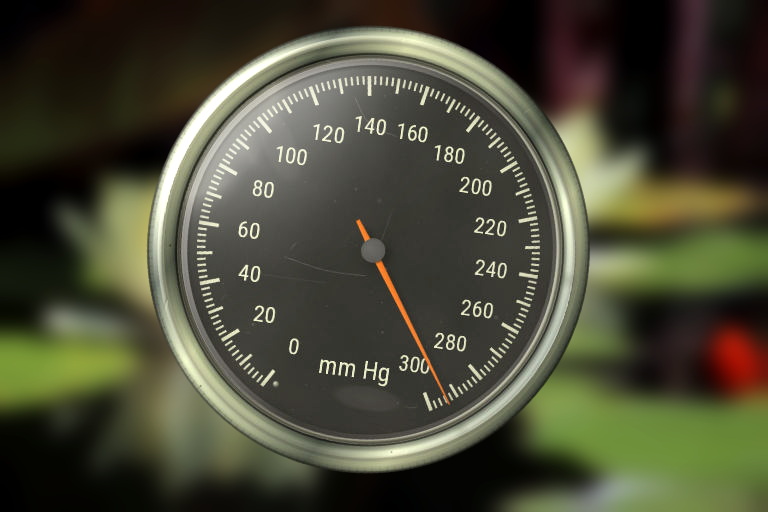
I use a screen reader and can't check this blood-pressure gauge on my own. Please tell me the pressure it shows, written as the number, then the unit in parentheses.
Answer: 294 (mmHg)
